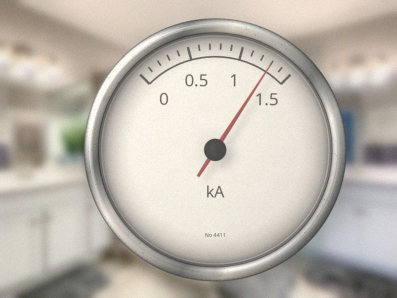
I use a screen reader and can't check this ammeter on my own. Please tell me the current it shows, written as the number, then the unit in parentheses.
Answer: 1.3 (kA)
